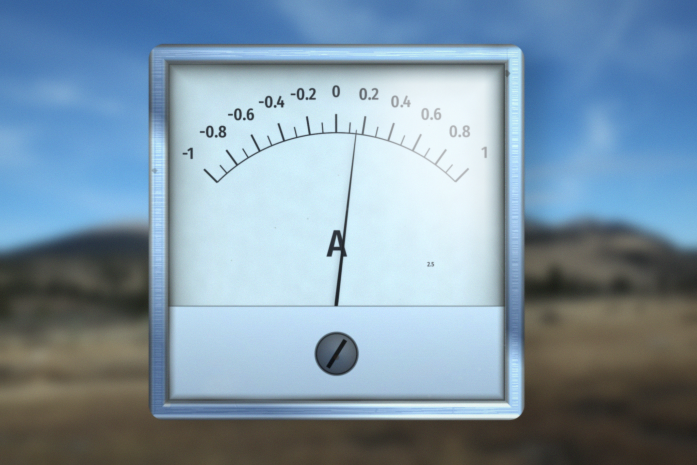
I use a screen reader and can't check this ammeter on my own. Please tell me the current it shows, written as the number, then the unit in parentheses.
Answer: 0.15 (A)
